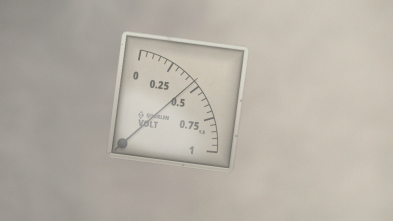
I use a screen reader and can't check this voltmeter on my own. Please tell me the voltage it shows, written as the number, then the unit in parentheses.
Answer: 0.45 (V)
